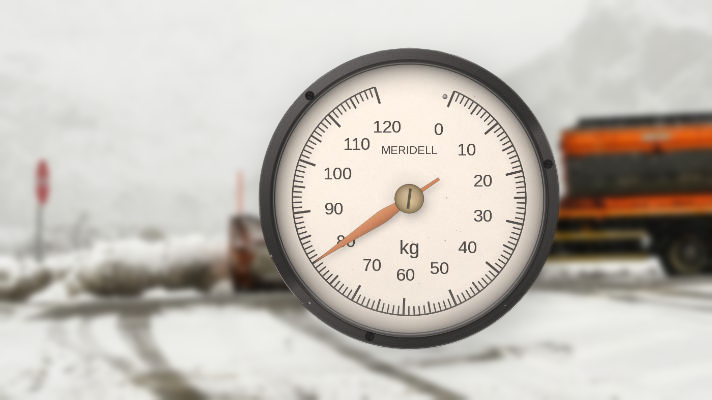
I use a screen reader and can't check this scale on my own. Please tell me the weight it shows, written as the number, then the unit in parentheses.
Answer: 80 (kg)
